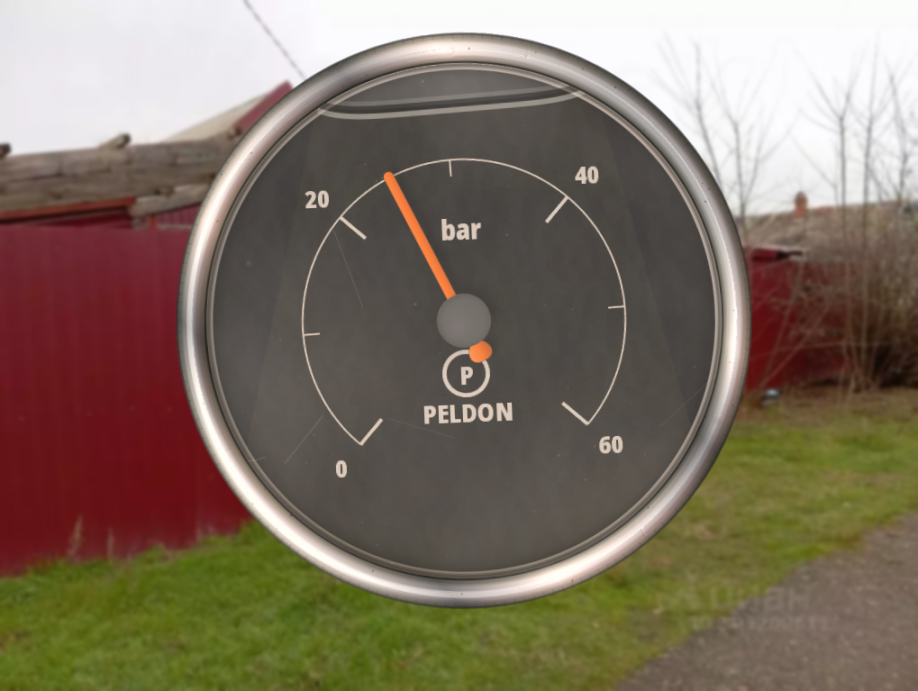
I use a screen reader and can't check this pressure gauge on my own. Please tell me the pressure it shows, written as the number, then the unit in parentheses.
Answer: 25 (bar)
